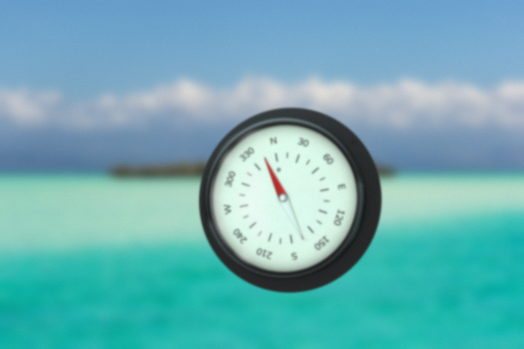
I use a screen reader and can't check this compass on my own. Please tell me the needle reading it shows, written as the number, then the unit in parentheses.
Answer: 345 (°)
